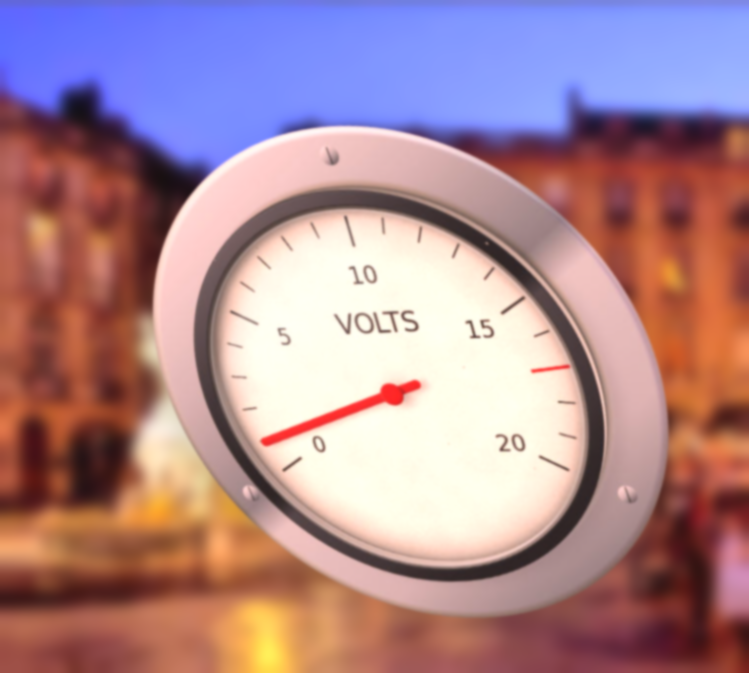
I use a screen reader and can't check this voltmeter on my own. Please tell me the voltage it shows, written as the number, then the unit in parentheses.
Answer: 1 (V)
